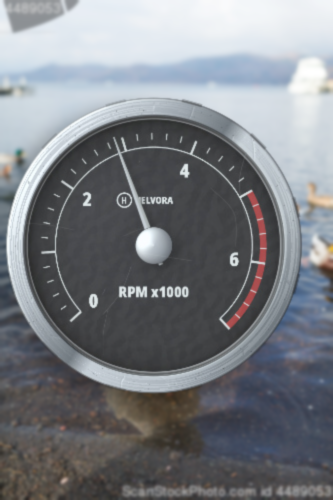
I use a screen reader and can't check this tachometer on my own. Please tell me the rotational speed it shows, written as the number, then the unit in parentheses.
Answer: 2900 (rpm)
